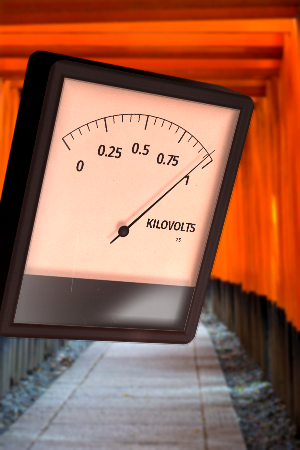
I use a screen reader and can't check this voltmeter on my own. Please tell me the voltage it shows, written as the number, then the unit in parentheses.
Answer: 0.95 (kV)
